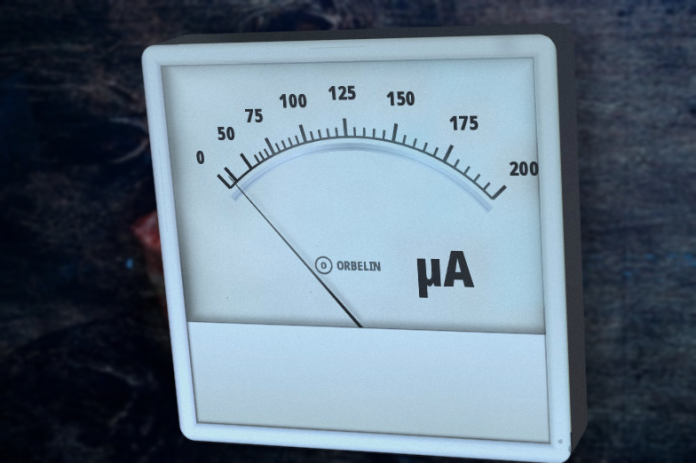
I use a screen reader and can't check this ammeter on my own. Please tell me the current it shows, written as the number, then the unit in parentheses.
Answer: 25 (µA)
